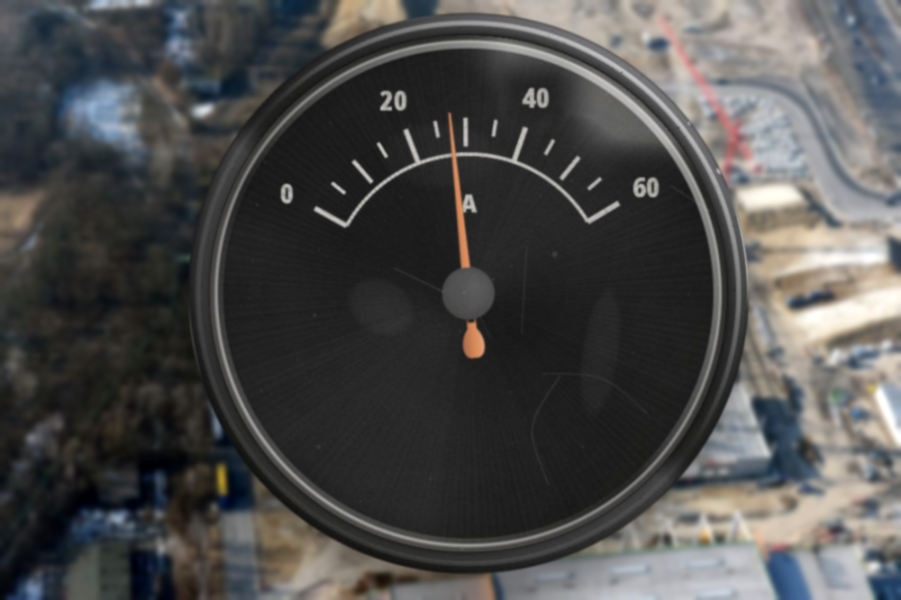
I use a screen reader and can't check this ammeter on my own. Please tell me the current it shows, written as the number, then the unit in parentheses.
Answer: 27.5 (A)
